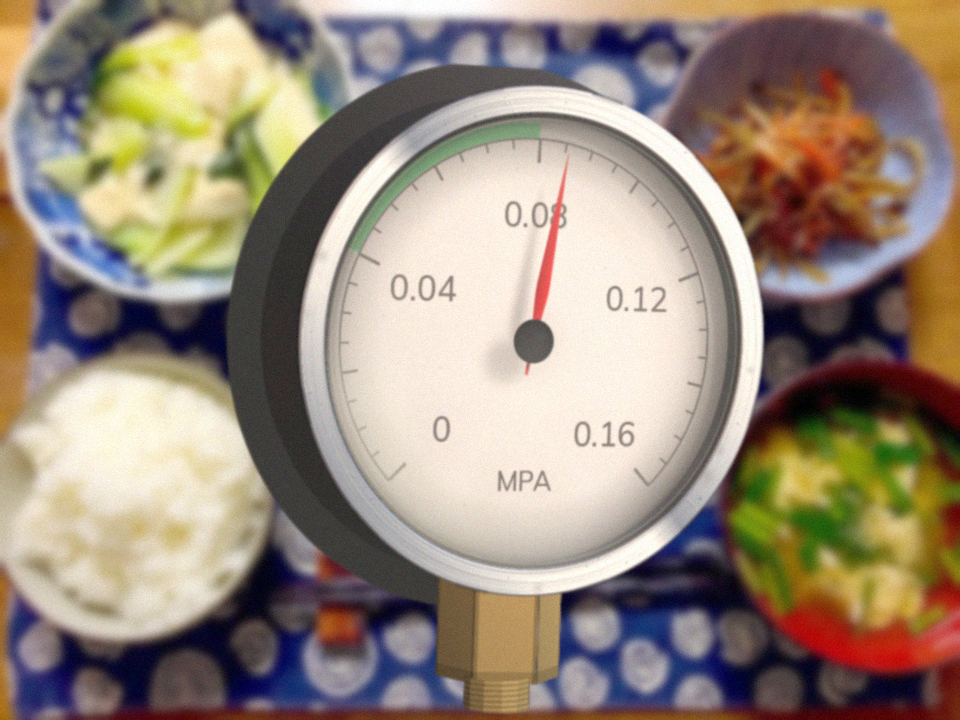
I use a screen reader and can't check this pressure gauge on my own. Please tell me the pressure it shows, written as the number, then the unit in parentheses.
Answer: 0.085 (MPa)
